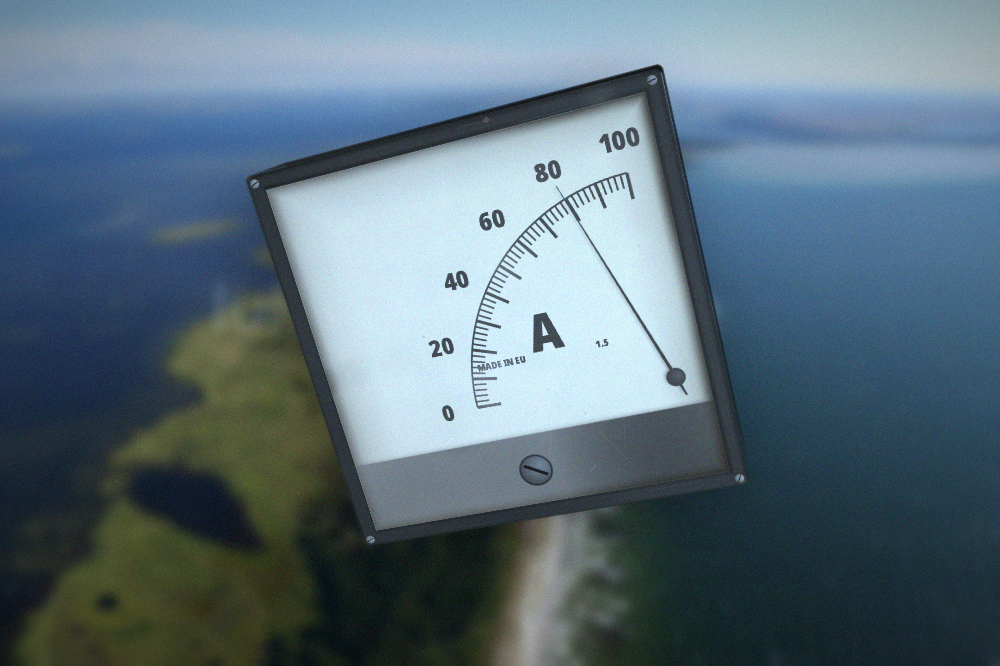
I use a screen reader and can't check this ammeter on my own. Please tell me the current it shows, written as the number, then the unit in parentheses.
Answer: 80 (A)
